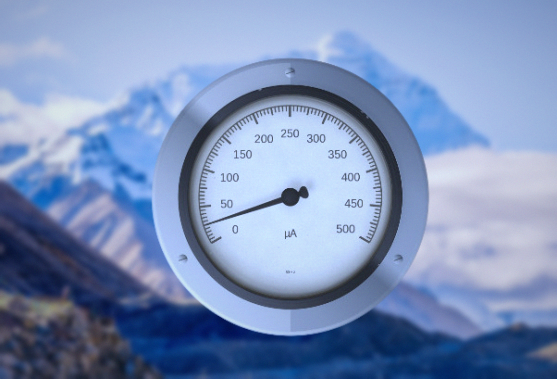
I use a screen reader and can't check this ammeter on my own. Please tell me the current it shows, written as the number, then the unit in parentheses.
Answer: 25 (µA)
